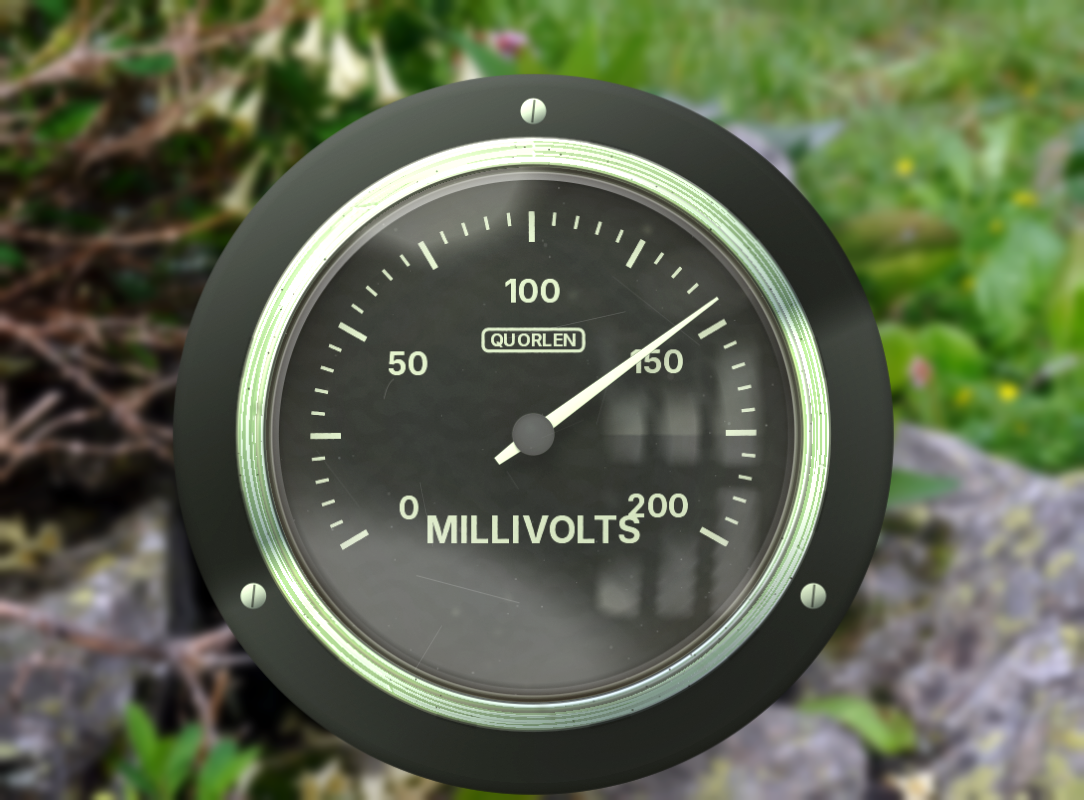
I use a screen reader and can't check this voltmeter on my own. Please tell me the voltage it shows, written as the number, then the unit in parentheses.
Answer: 145 (mV)
